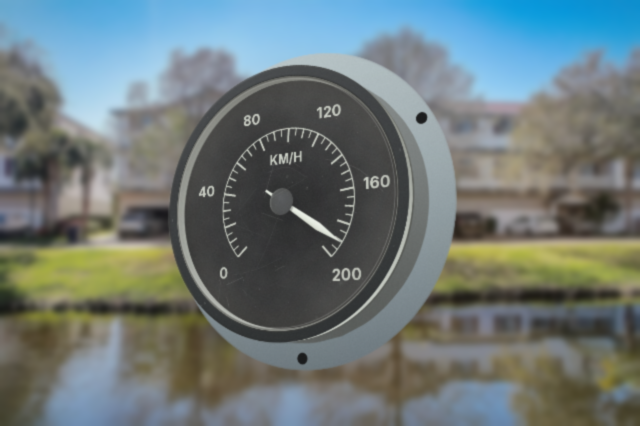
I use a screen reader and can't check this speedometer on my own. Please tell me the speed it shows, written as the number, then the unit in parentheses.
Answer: 190 (km/h)
